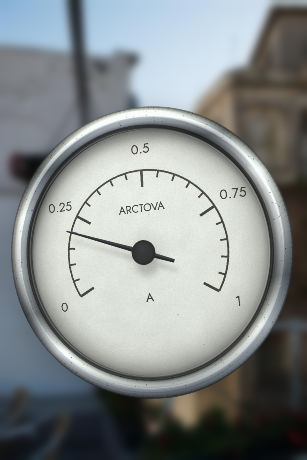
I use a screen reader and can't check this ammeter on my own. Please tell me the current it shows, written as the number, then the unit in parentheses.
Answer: 0.2 (A)
